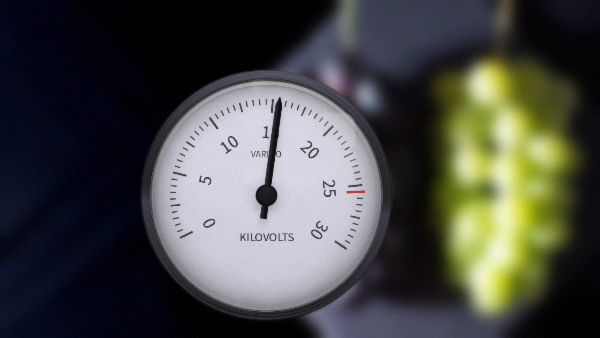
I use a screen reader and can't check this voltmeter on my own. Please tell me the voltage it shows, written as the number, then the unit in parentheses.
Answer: 15.5 (kV)
